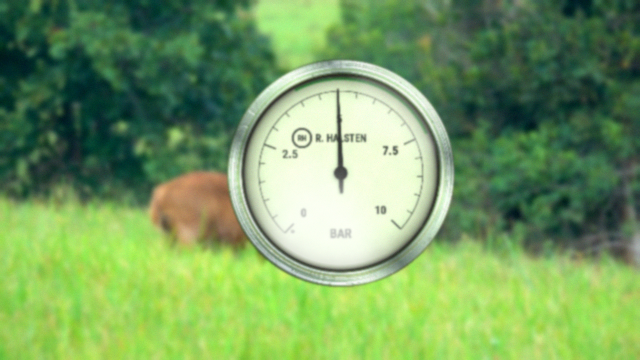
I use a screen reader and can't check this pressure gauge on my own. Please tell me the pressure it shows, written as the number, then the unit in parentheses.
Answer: 5 (bar)
